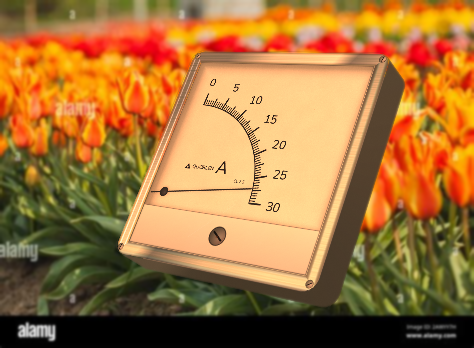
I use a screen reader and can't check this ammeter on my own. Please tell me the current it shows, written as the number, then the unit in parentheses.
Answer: 27.5 (A)
